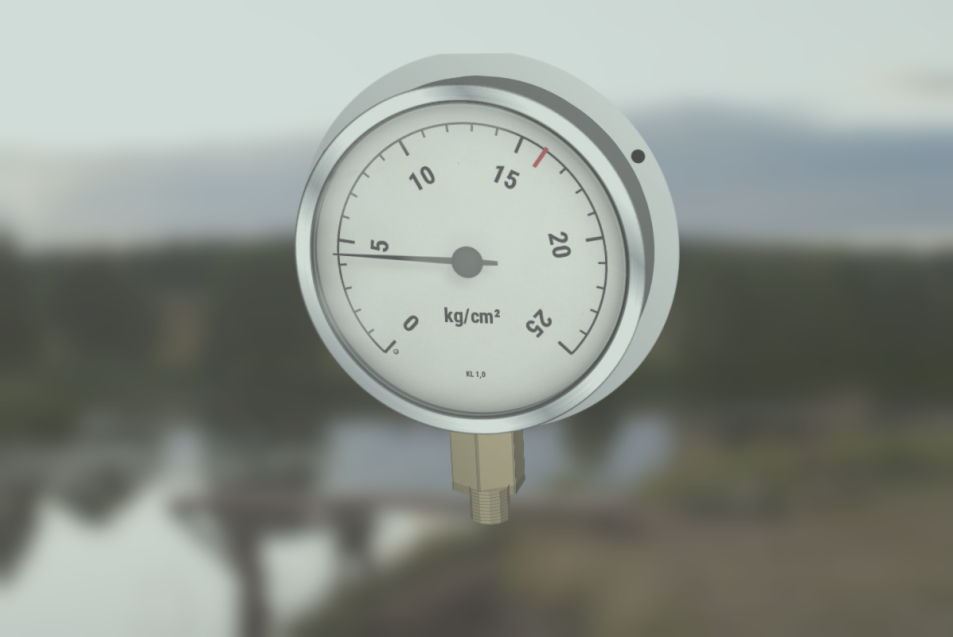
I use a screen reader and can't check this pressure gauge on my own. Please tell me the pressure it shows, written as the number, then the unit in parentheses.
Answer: 4.5 (kg/cm²)
